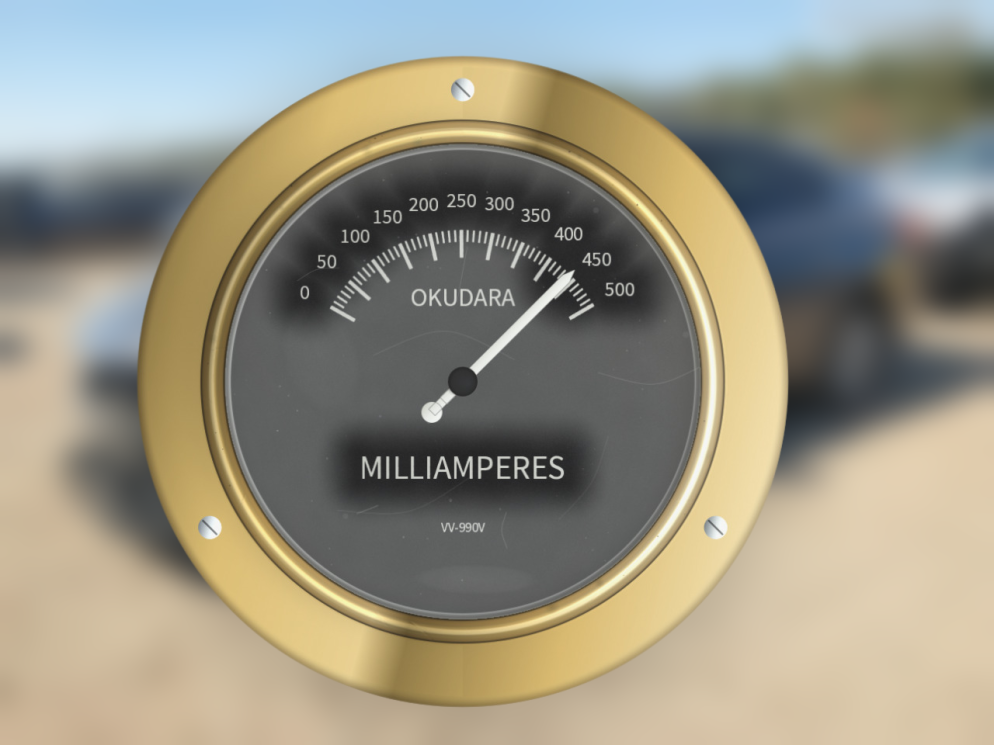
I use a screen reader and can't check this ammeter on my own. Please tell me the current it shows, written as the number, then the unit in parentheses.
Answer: 440 (mA)
